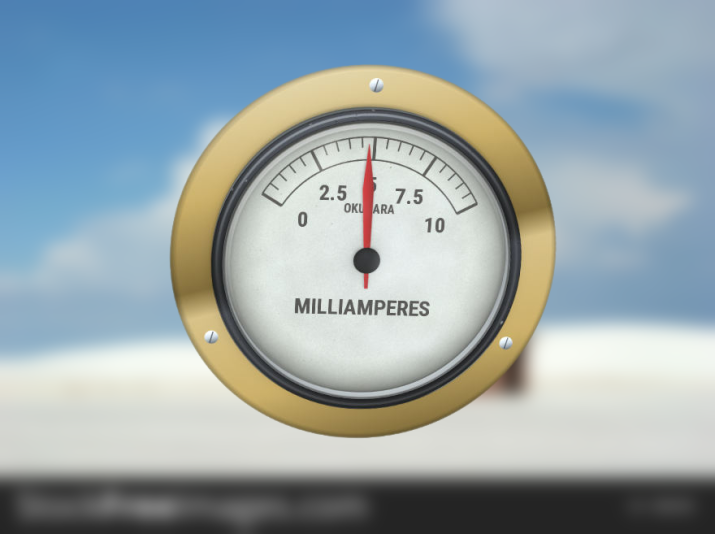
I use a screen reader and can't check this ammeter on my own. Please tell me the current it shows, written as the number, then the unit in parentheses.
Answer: 4.75 (mA)
